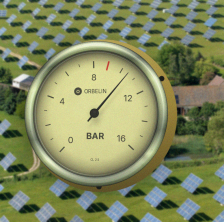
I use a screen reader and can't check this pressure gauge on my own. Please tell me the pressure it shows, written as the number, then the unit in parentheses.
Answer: 10.5 (bar)
